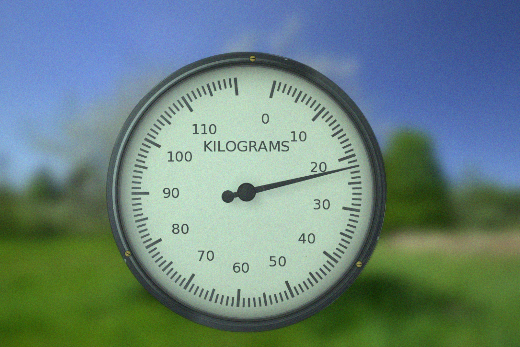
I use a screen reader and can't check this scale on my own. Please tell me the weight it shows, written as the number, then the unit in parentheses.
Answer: 22 (kg)
